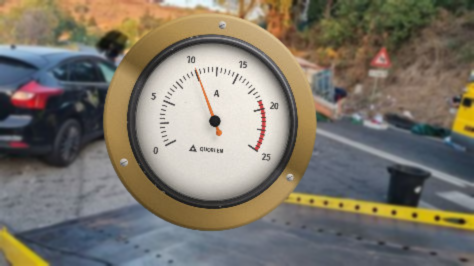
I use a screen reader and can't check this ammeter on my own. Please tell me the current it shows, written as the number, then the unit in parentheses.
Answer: 10 (A)
